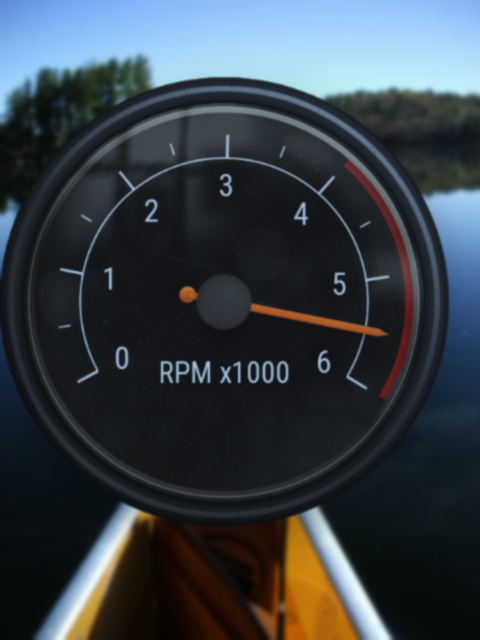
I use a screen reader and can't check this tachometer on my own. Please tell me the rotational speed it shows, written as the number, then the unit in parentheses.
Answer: 5500 (rpm)
